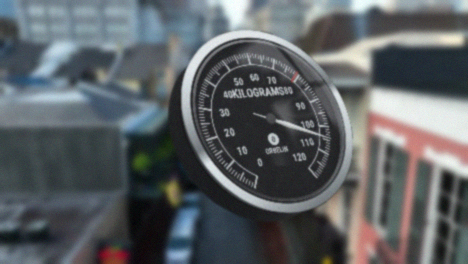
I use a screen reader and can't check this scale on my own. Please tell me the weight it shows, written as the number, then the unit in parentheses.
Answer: 105 (kg)
